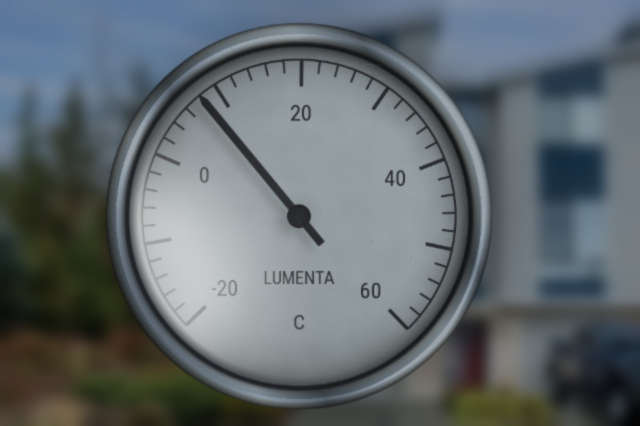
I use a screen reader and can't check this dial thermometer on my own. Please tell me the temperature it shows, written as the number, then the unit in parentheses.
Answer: 8 (°C)
